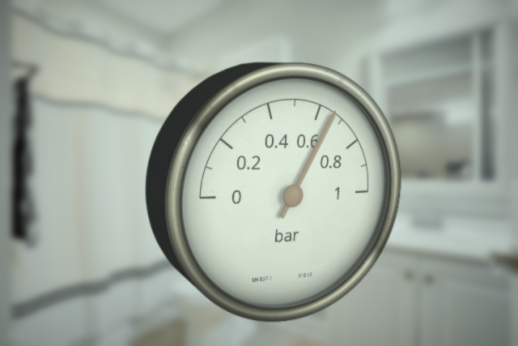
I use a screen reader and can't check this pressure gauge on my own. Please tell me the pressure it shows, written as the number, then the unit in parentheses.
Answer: 0.65 (bar)
